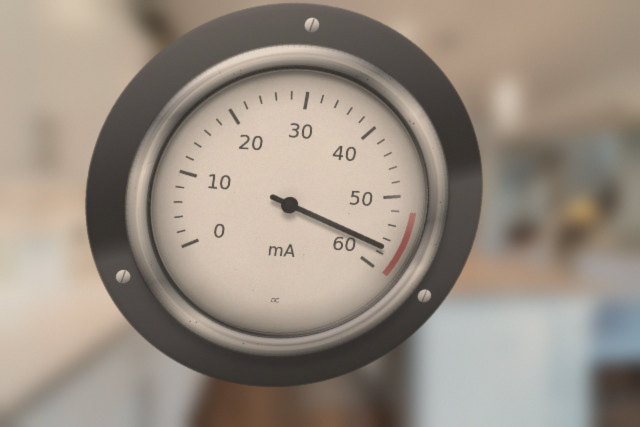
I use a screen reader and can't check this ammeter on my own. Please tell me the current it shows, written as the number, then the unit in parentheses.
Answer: 57 (mA)
